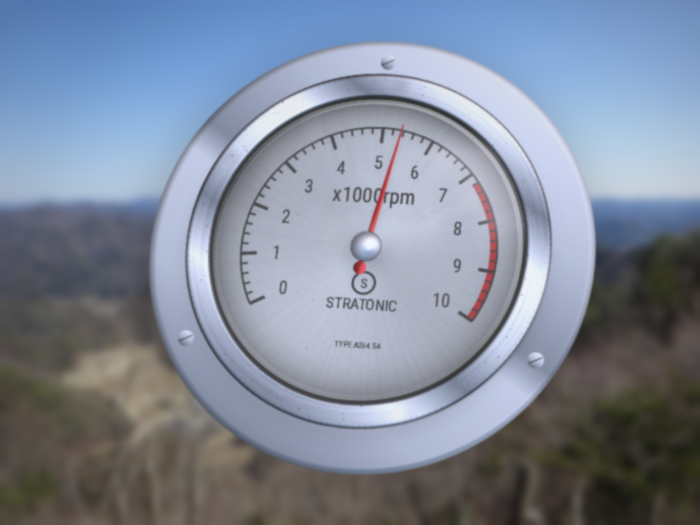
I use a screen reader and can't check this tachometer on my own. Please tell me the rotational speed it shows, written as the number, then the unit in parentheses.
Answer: 5400 (rpm)
